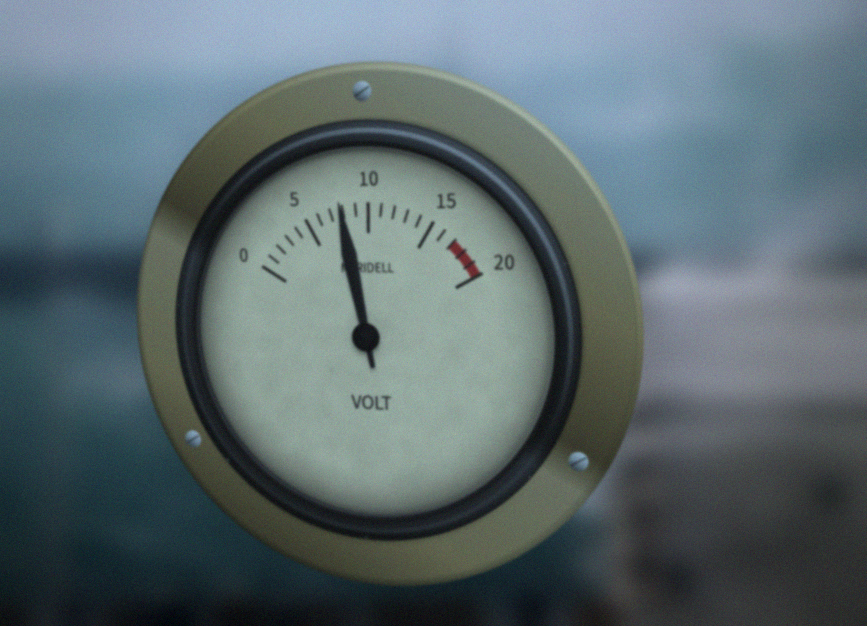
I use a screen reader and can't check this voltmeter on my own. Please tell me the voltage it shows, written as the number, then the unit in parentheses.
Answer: 8 (V)
